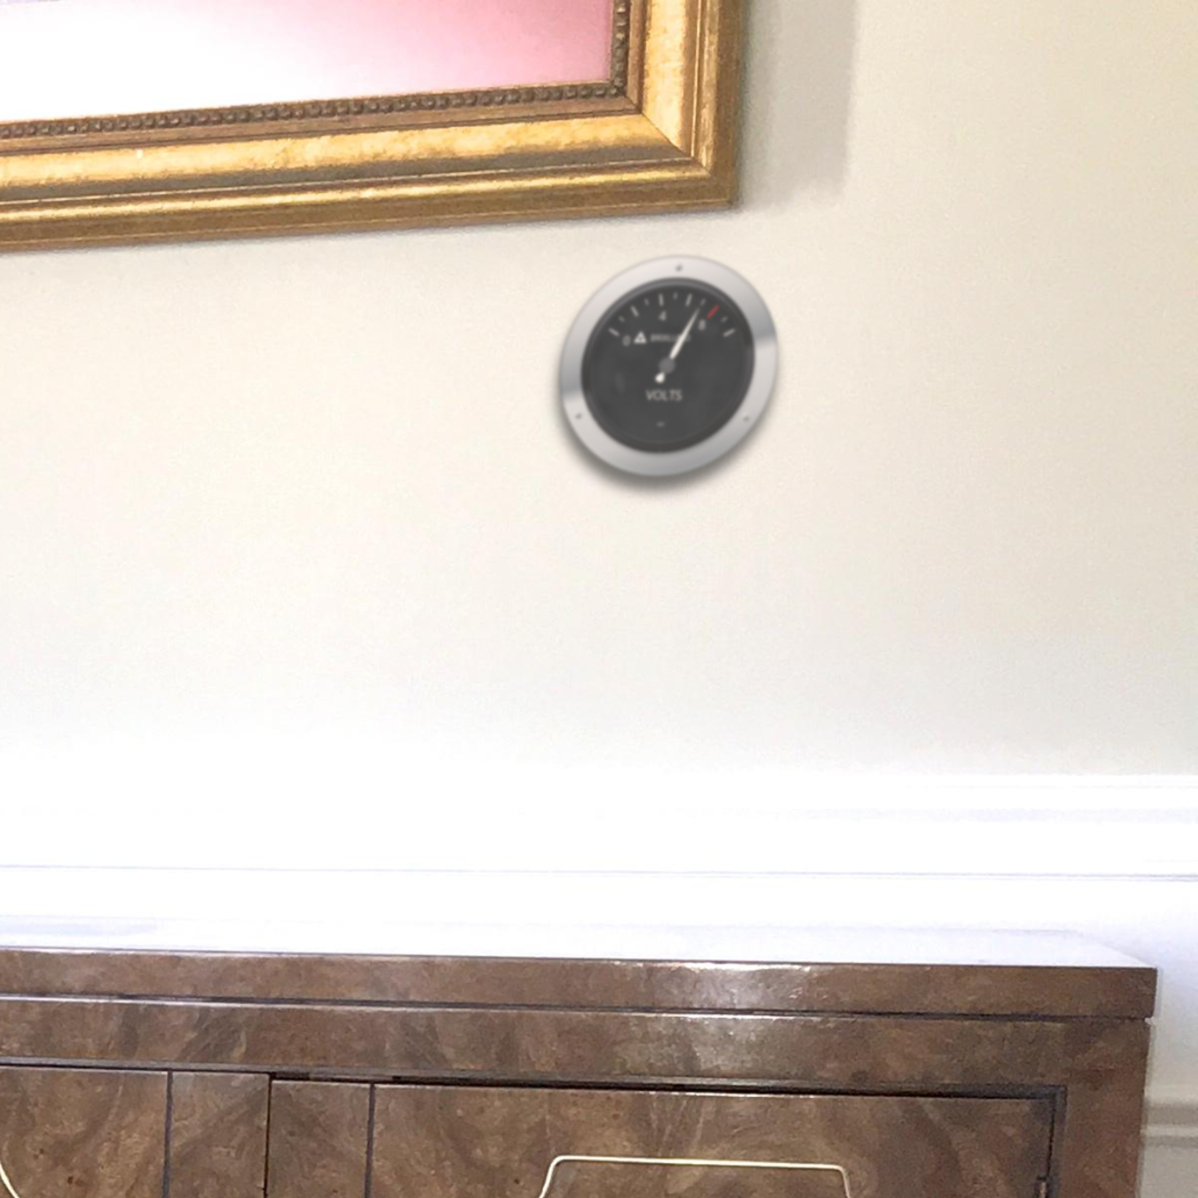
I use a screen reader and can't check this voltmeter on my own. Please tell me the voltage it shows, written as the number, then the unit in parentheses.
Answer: 7 (V)
